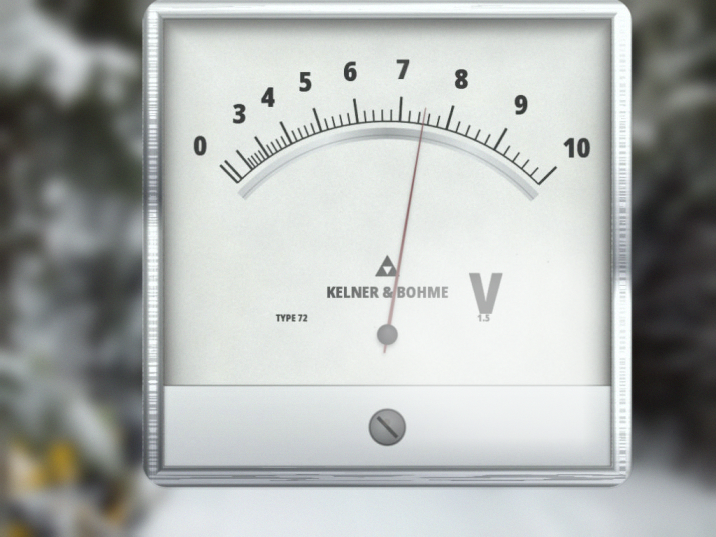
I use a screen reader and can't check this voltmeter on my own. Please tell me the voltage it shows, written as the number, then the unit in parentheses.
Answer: 7.5 (V)
